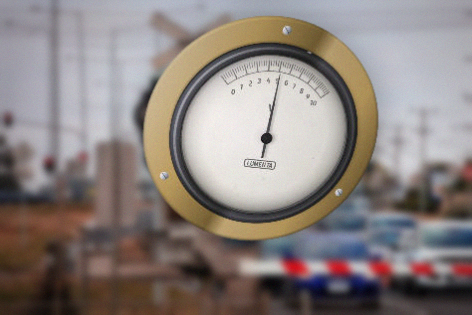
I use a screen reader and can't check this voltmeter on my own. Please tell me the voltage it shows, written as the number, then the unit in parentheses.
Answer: 5 (V)
